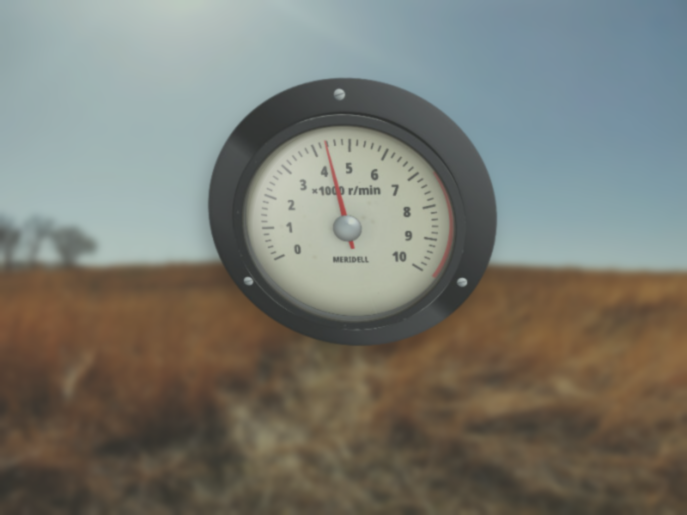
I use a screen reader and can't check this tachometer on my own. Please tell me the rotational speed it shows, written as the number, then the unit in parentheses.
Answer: 4400 (rpm)
